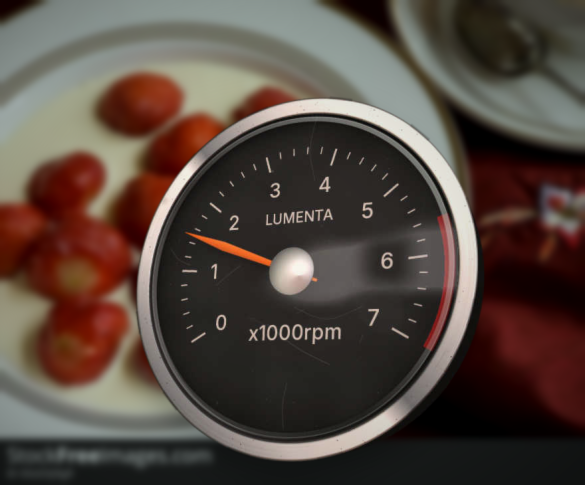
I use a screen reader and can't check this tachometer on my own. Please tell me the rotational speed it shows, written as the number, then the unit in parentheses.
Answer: 1500 (rpm)
